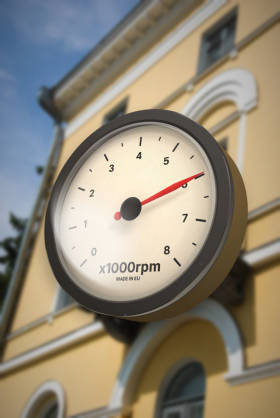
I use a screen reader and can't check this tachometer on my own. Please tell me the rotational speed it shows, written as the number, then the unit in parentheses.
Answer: 6000 (rpm)
